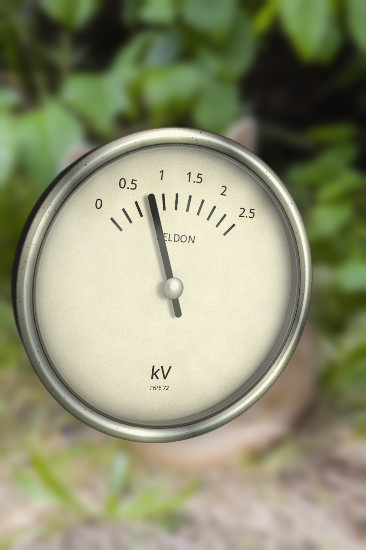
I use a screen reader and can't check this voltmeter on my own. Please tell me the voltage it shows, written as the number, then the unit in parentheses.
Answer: 0.75 (kV)
